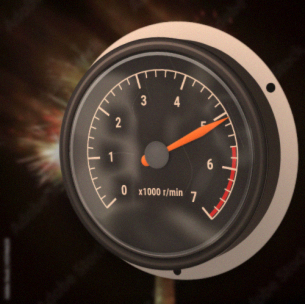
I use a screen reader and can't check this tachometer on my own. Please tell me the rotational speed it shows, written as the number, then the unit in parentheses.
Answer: 5100 (rpm)
